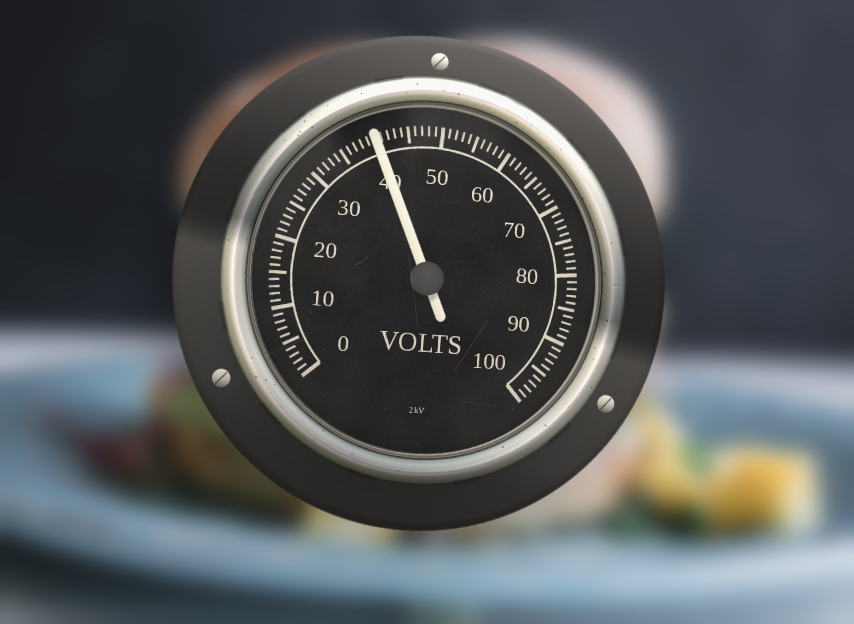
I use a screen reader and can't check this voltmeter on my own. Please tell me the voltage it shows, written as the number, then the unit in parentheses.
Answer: 40 (V)
